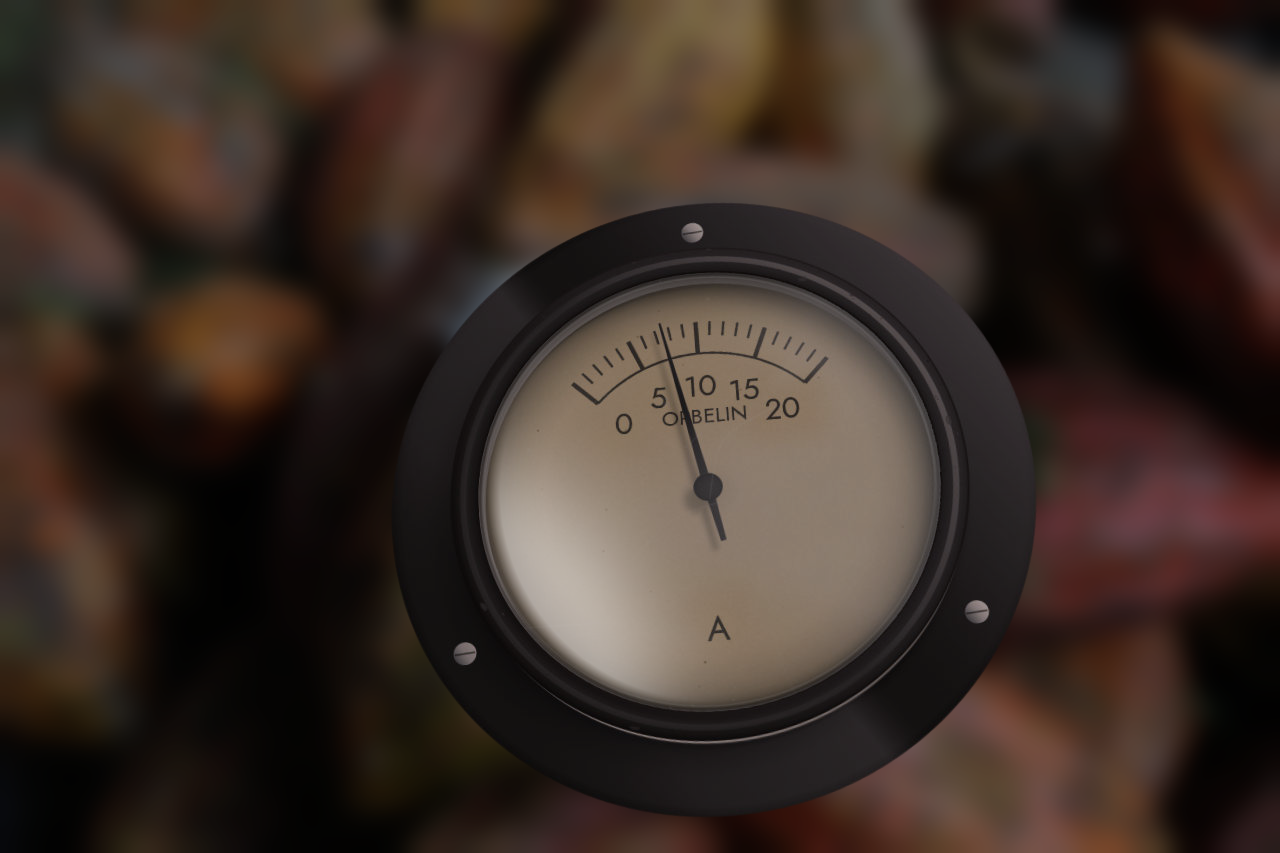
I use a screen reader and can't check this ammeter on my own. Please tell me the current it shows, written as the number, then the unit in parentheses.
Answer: 7.5 (A)
